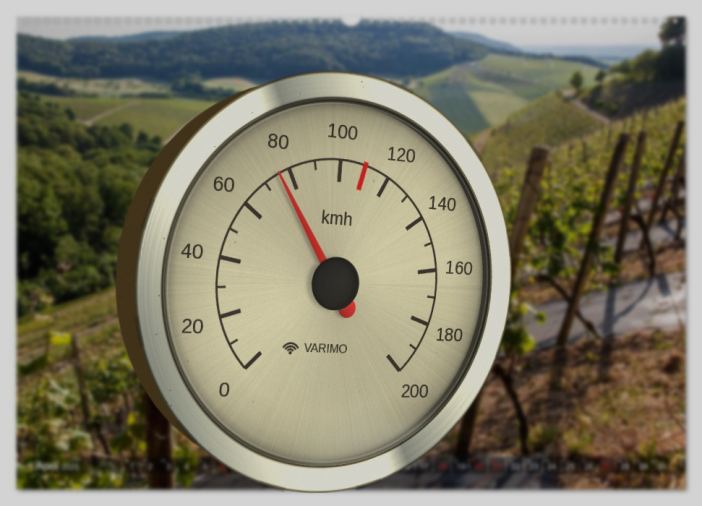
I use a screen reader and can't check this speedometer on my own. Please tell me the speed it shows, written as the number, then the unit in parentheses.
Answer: 75 (km/h)
